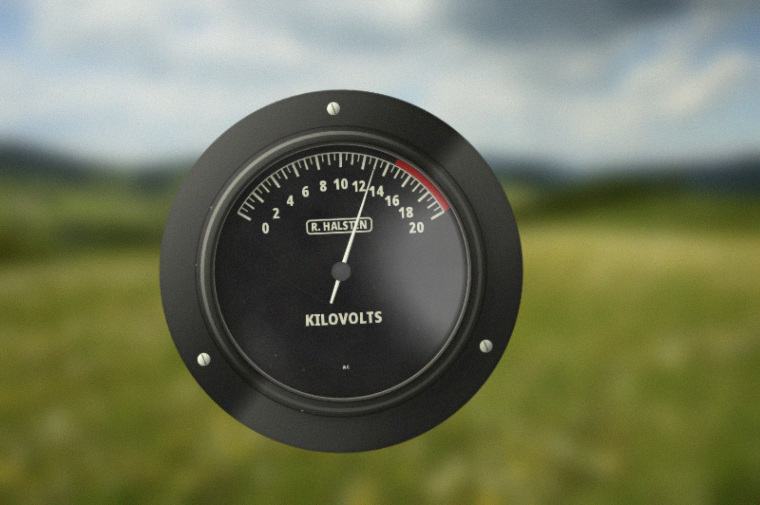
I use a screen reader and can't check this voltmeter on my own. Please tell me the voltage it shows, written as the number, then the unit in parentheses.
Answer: 13 (kV)
